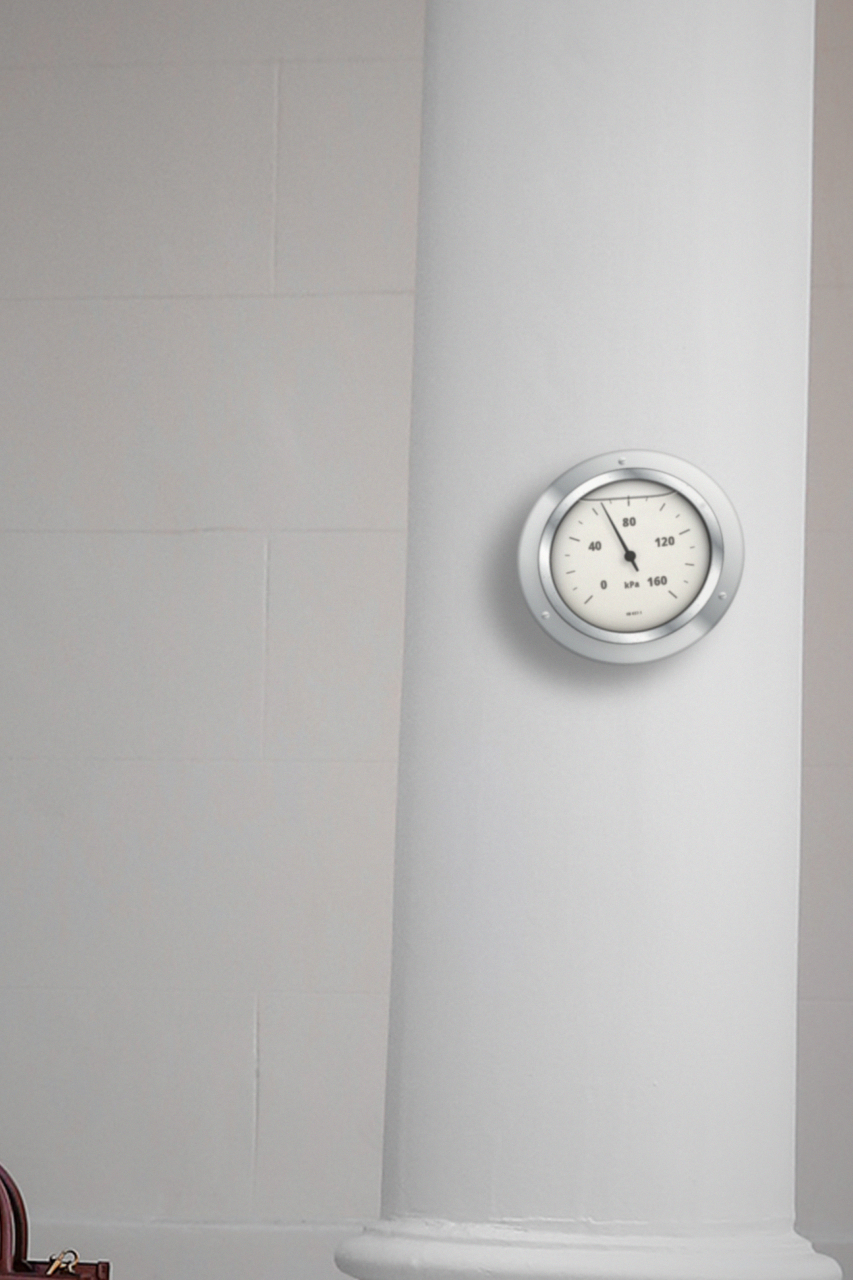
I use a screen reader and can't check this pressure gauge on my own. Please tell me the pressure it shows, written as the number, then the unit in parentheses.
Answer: 65 (kPa)
